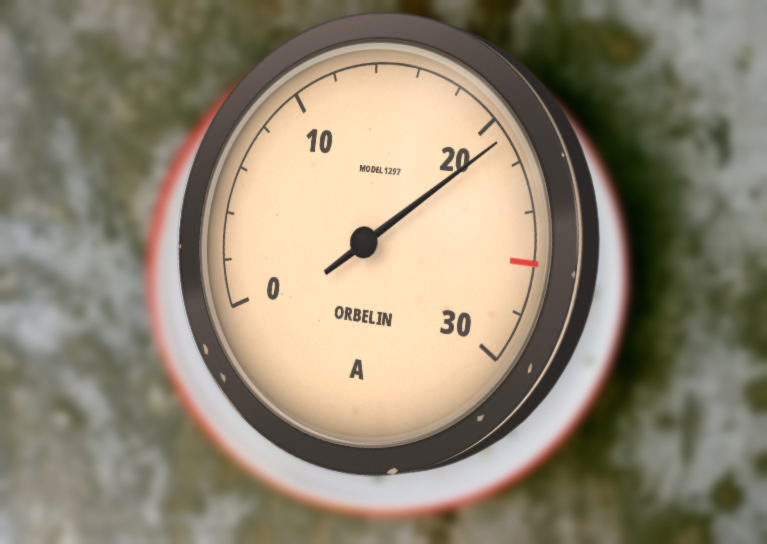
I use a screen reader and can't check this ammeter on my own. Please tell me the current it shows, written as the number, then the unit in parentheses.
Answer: 21 (A)
